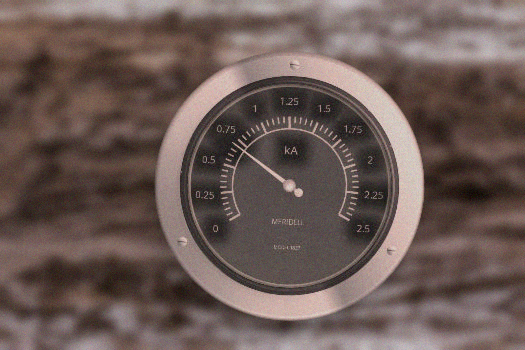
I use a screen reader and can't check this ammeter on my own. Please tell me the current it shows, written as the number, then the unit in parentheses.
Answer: 0.7 (kA)
